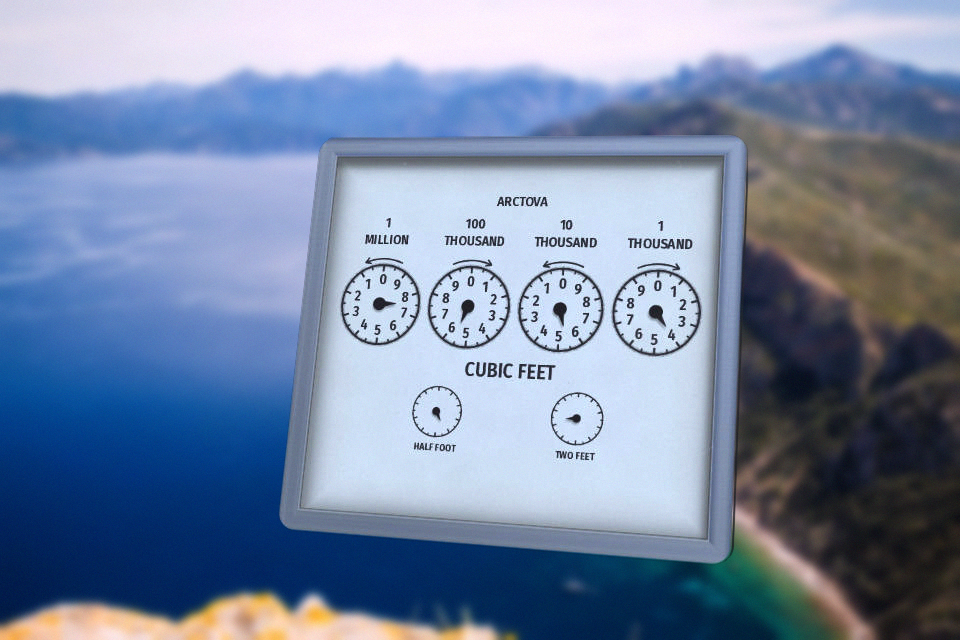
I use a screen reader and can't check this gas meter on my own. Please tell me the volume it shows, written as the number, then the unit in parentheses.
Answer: 755400 (ft³)
